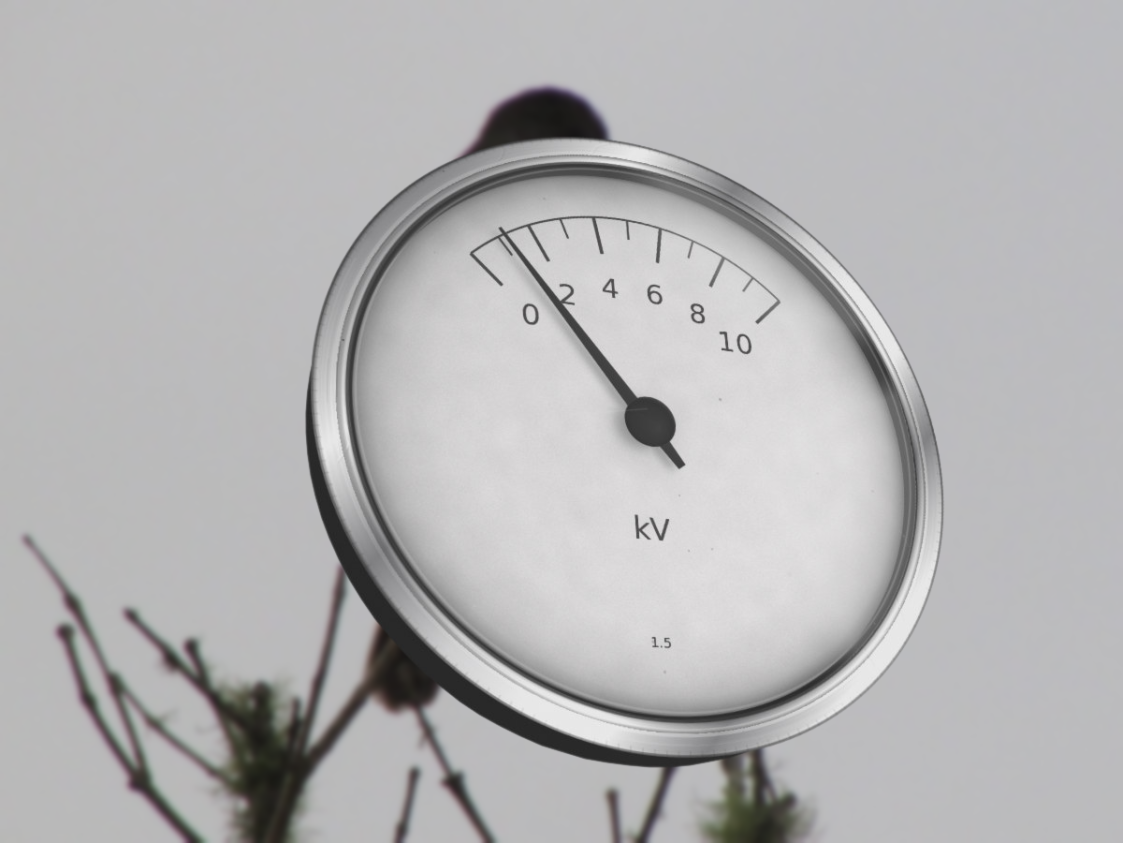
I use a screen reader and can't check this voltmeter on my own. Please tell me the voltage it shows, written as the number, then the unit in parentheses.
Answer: 1 (kV)
